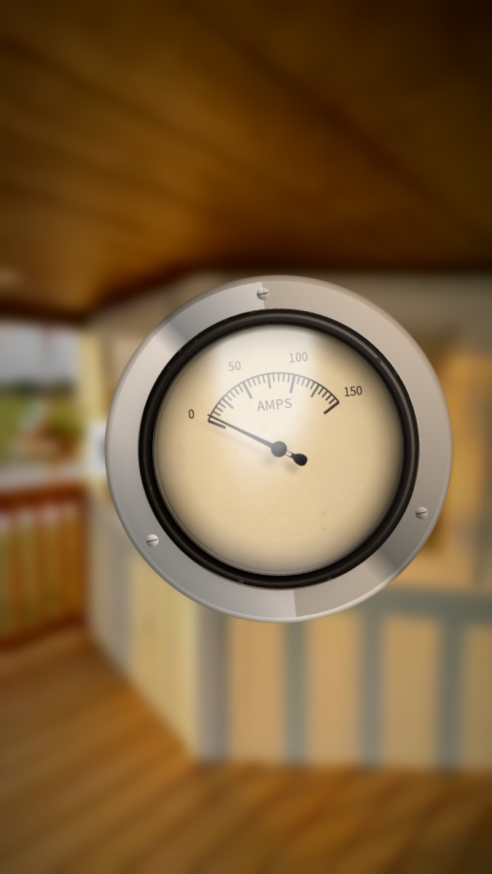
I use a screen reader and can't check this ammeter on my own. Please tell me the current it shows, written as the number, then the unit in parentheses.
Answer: 5 (A)
